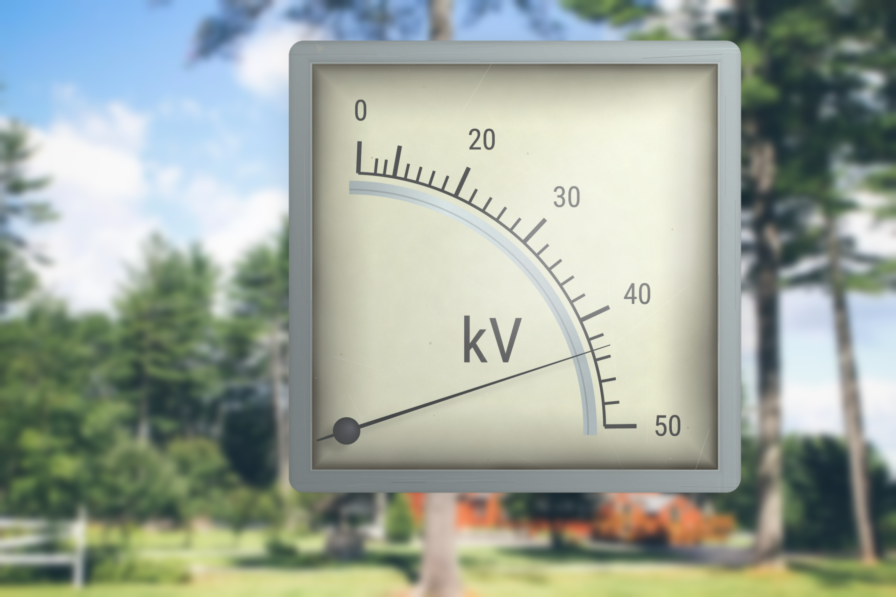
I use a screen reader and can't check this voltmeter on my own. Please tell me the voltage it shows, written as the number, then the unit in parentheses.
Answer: 43 (kV)
